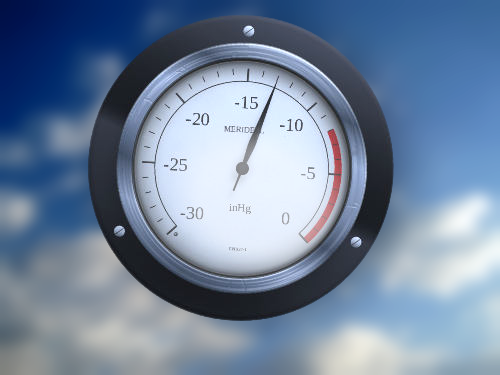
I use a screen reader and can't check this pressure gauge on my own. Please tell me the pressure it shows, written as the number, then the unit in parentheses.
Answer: -13 (inHg)
